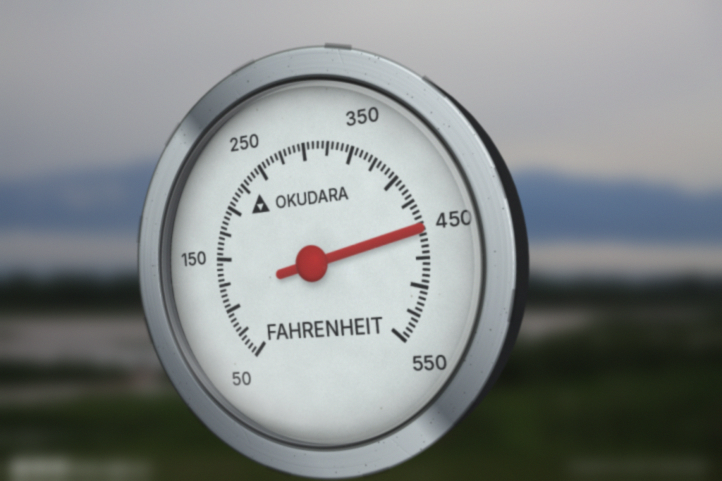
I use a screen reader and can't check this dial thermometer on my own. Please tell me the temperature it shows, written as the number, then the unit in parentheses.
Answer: 450 (°F)
